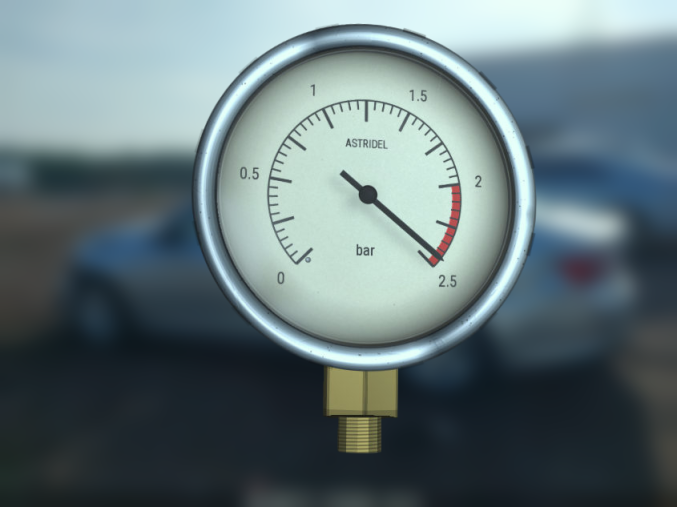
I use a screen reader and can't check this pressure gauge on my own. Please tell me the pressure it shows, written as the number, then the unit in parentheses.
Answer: 2.45 (bar)
